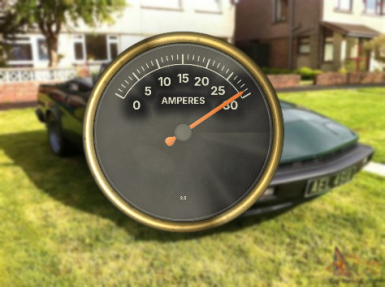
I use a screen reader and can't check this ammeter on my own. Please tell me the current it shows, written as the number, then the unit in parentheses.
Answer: 29 (A)
